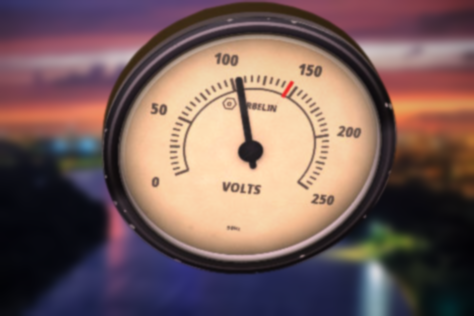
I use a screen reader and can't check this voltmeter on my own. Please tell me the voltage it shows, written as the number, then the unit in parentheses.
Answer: 105 (V)
